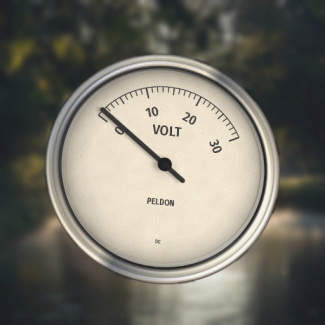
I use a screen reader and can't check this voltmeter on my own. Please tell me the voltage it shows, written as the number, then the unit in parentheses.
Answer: 1 (V)
